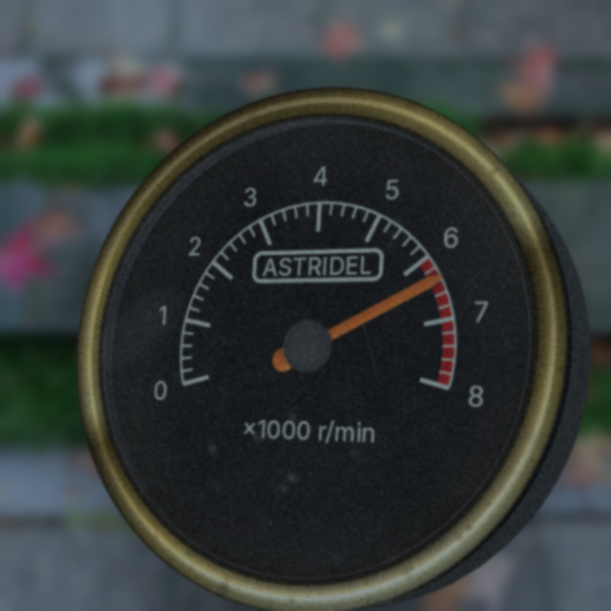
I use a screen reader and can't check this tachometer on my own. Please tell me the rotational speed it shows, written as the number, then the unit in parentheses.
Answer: 6400 (rpm)
